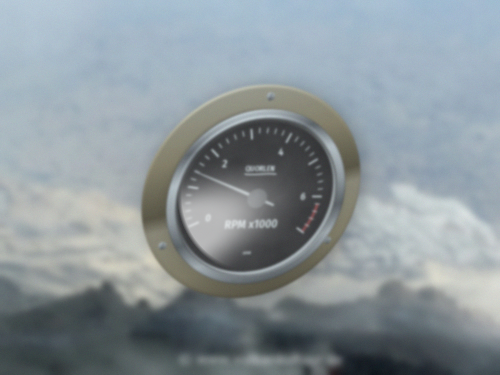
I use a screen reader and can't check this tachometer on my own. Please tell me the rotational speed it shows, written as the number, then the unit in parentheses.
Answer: 1400 (rpm)
